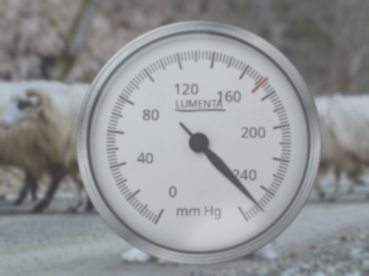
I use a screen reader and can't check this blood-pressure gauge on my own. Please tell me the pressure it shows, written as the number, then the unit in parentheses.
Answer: 250 (mmHg)
